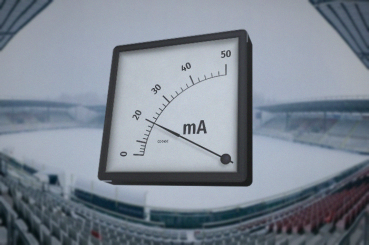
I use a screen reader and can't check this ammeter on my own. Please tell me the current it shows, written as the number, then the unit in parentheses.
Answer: 20 (mA)
